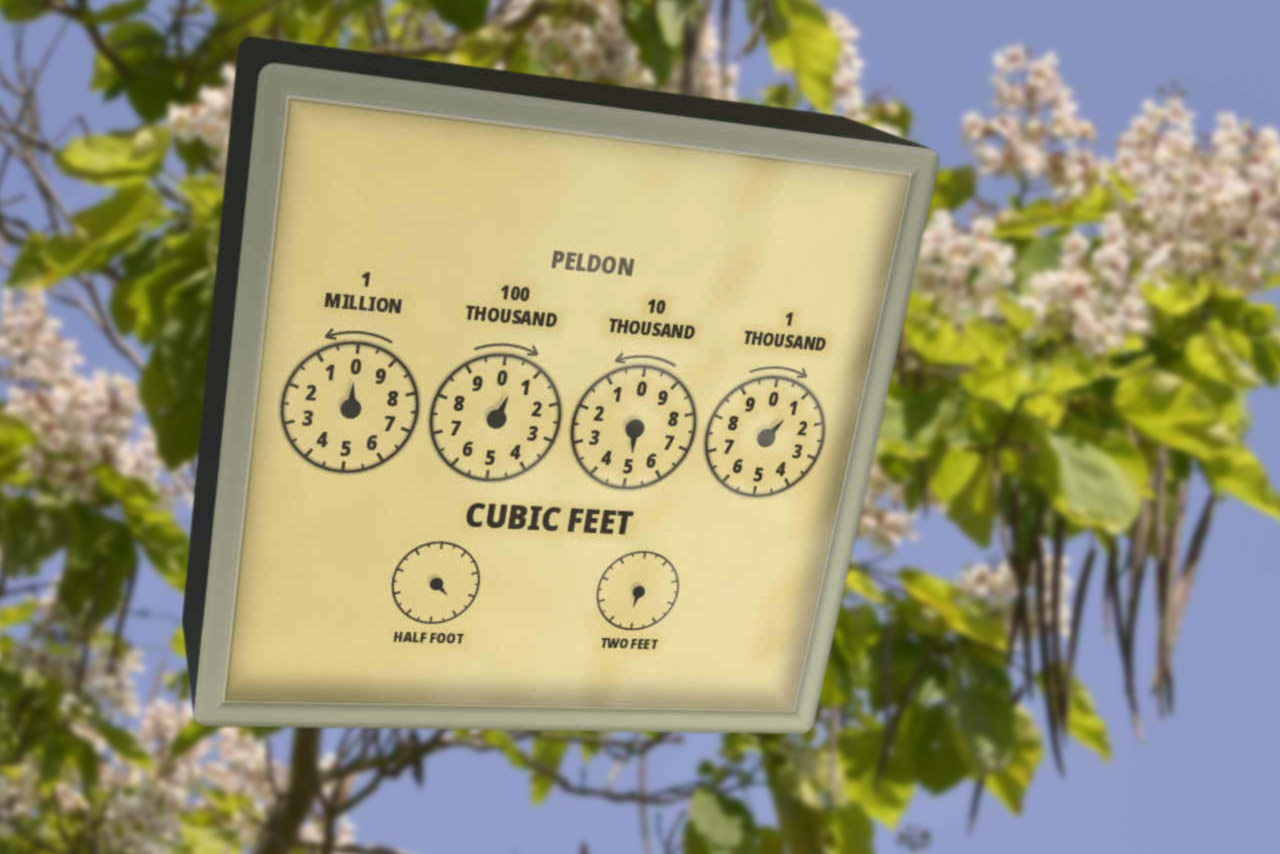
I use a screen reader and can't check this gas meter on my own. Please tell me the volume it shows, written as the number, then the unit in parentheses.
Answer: 5100 (ft³)
